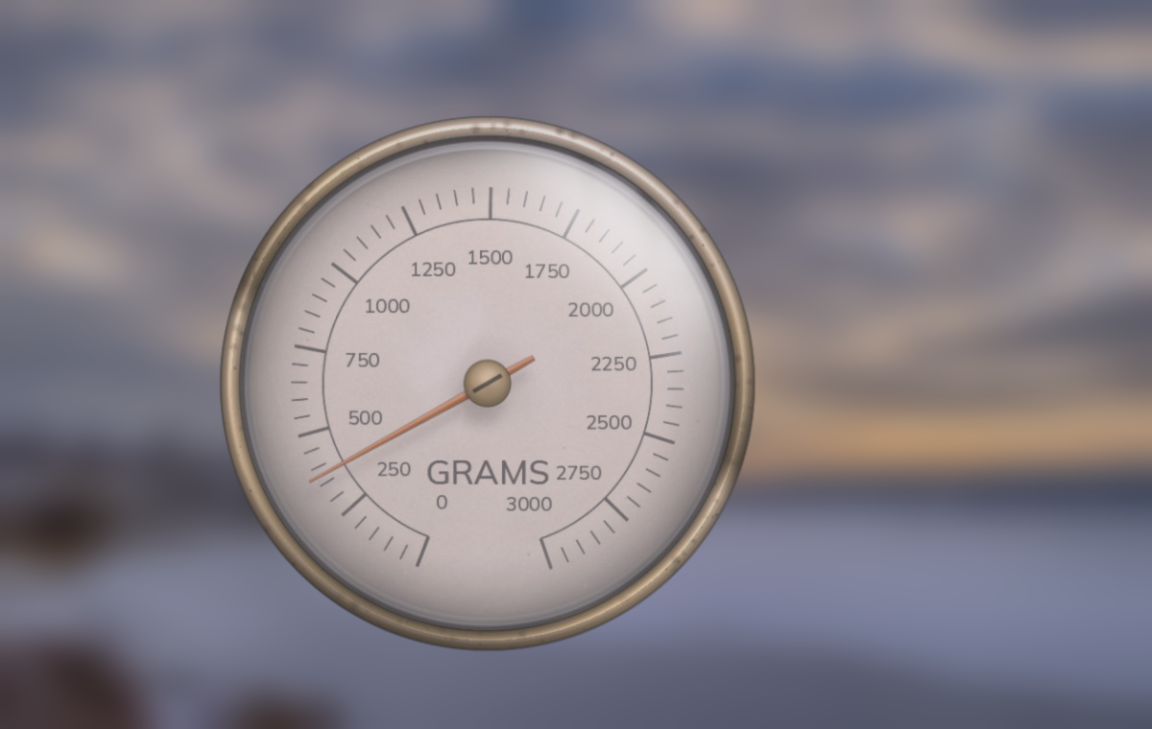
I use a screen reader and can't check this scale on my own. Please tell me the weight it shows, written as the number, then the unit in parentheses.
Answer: 375 (g)
